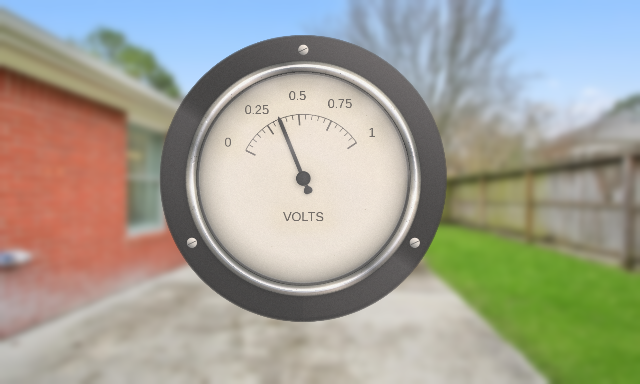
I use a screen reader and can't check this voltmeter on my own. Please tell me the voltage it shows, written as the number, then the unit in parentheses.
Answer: 0.35 (V)
